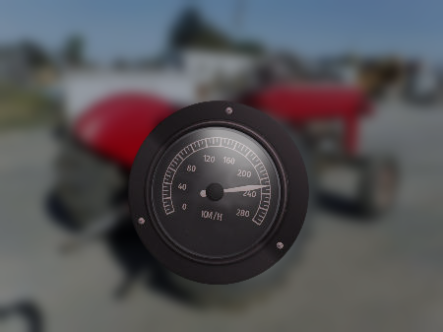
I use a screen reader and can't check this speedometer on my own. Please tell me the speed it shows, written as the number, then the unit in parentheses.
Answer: 230 (km/h)
